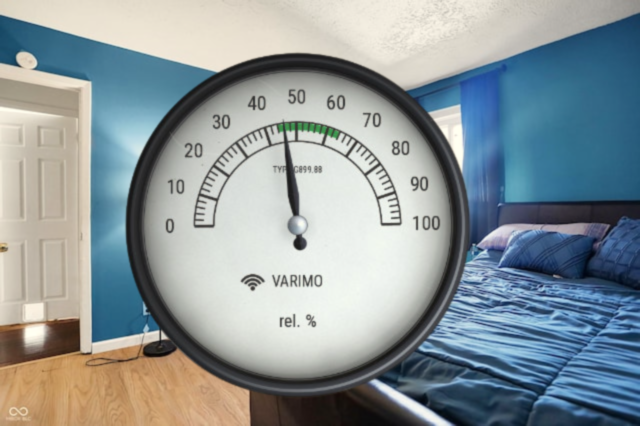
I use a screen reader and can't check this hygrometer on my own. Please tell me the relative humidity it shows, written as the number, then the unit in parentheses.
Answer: 46 (%)
